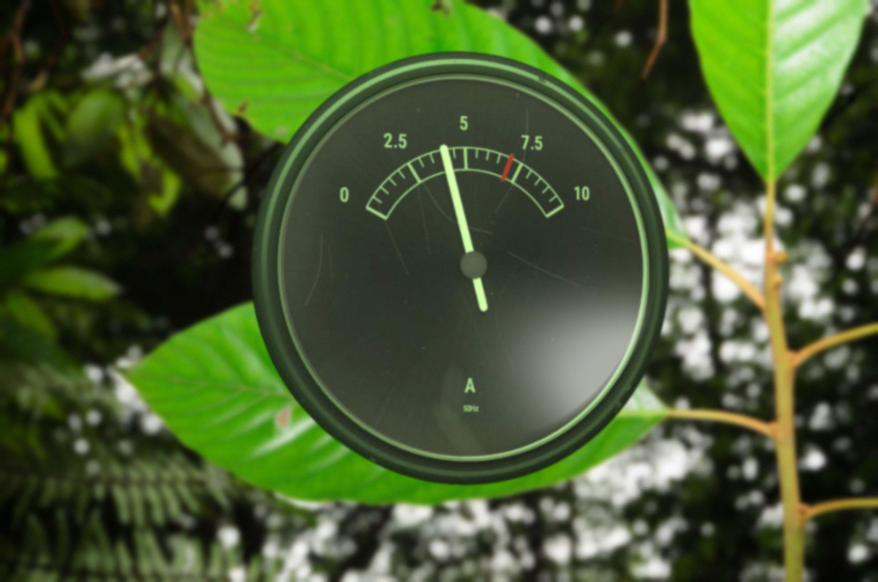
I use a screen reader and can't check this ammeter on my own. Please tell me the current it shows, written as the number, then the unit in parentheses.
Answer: 4 (A)
